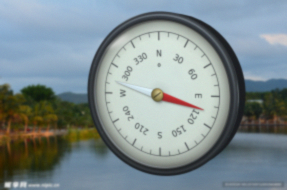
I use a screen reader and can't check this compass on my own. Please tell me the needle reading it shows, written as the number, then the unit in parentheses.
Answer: 105 (°)
